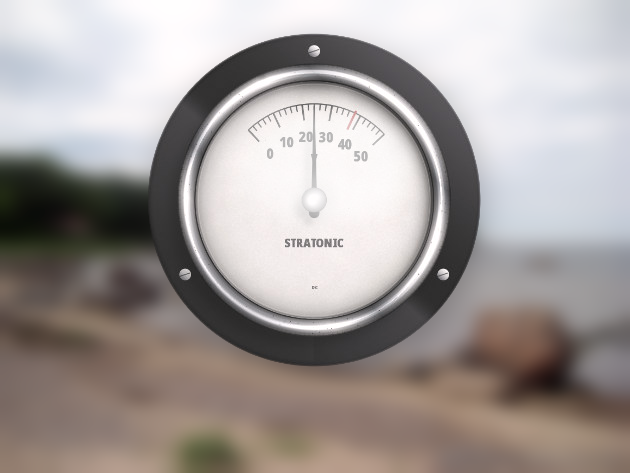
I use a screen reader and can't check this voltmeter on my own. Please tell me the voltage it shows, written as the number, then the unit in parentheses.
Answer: 24 (V)
